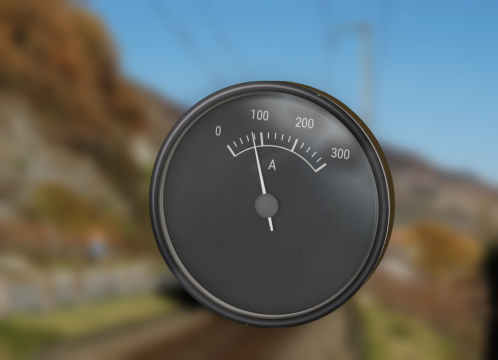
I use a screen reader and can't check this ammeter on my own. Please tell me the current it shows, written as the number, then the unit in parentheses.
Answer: 80 (A)
